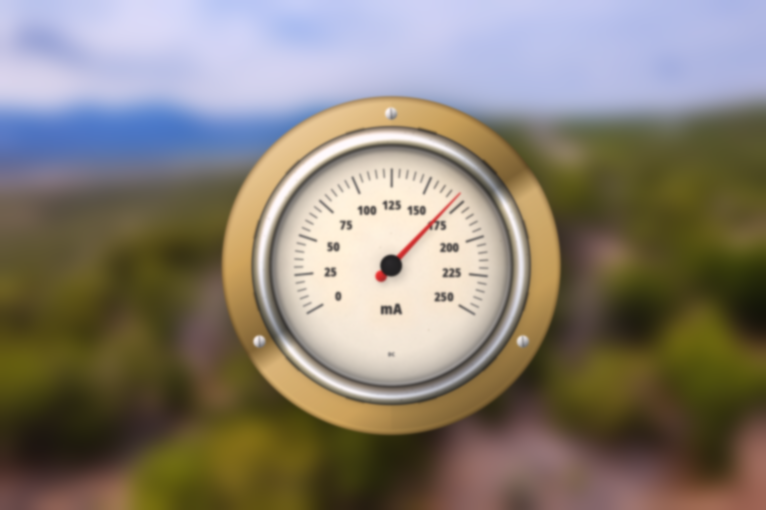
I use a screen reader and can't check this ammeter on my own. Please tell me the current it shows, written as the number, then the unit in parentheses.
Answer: 170 (mA)
